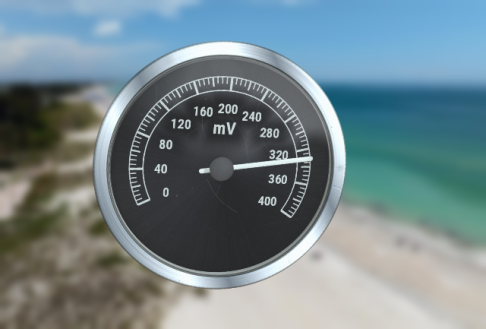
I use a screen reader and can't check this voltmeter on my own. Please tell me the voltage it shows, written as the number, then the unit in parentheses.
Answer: 330 (mV)
